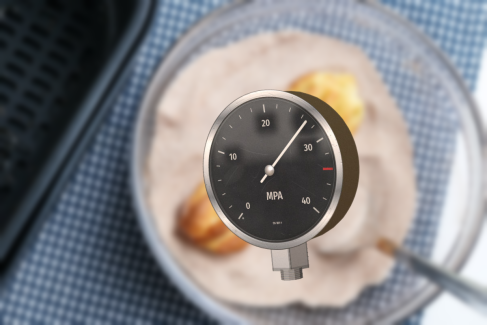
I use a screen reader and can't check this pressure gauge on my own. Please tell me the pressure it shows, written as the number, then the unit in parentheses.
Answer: 27 (MPa)
